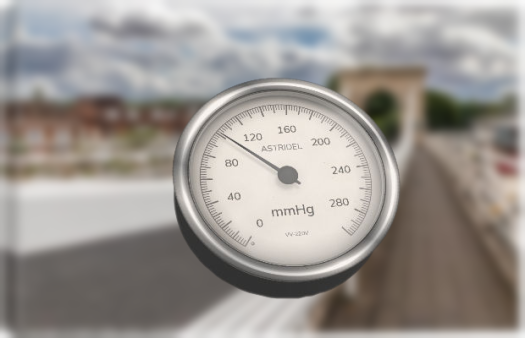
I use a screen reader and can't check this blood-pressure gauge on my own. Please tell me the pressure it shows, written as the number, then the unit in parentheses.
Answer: 100 (mmHg)
